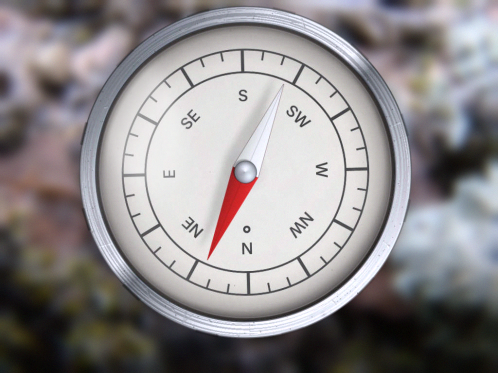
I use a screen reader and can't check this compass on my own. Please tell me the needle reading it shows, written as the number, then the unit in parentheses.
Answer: 25 (°)
